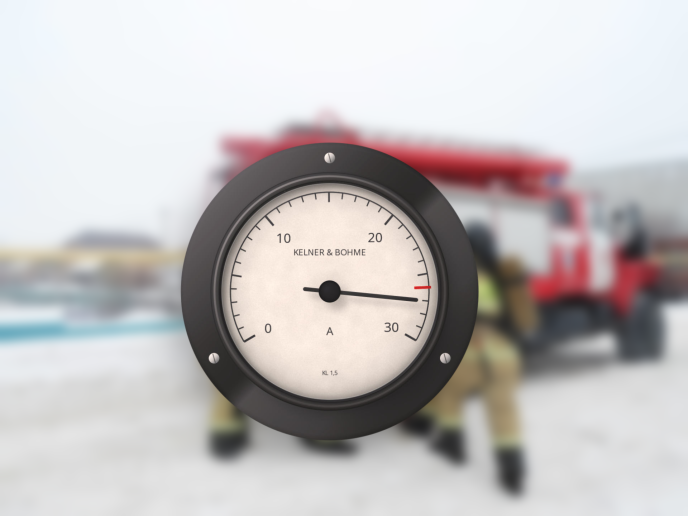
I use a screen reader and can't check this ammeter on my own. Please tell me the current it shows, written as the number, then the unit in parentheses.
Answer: 27 (A)
